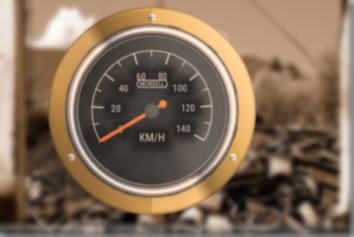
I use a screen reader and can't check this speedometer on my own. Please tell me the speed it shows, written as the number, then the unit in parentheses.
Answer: 0 (km/h)
